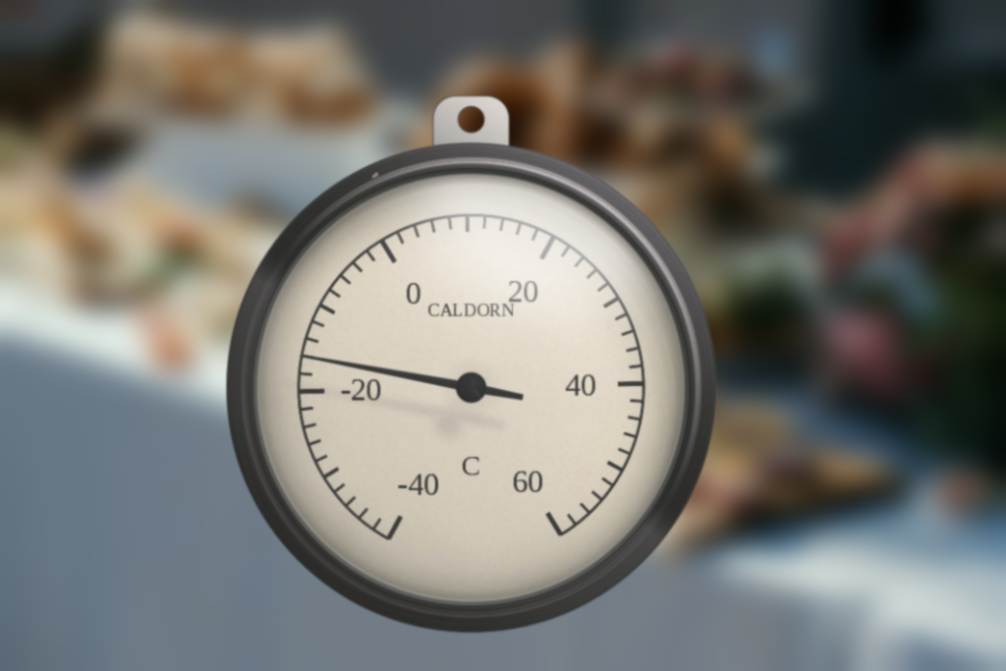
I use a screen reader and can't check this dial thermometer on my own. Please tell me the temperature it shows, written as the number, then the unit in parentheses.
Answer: -16 (°C)
